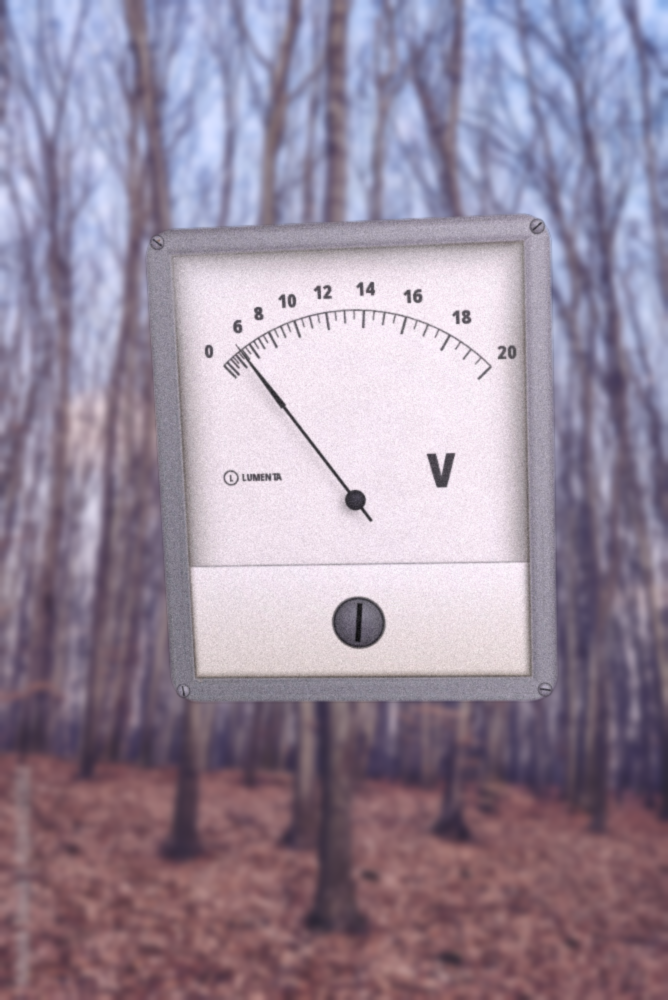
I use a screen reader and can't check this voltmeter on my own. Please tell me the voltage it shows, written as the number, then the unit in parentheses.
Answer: 5 (V)
